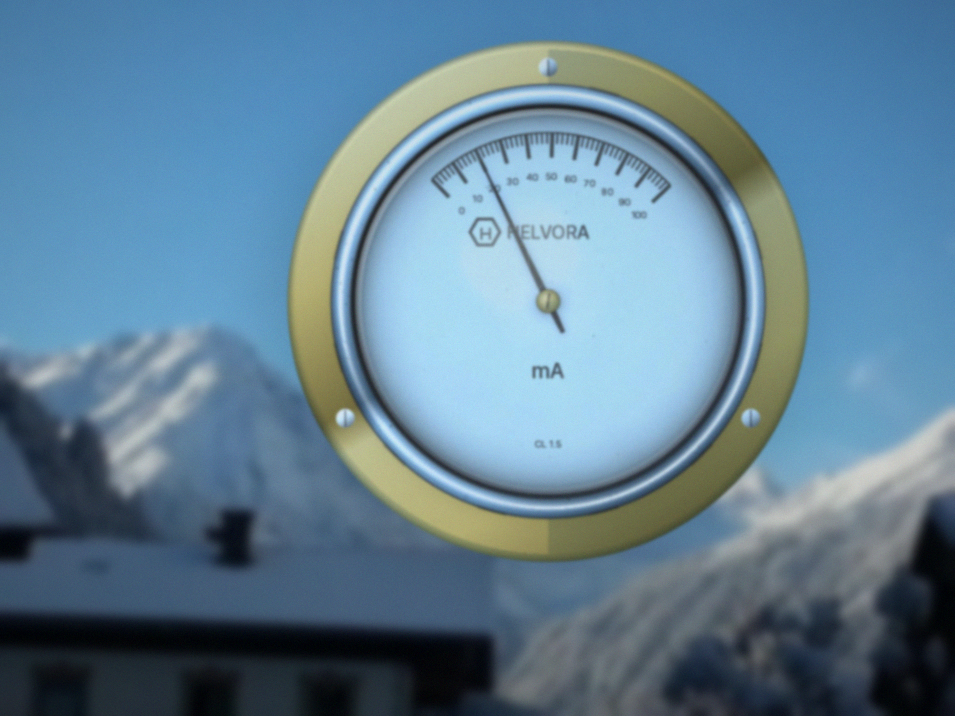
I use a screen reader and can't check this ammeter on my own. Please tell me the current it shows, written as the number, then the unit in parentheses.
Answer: 20 (mA)
